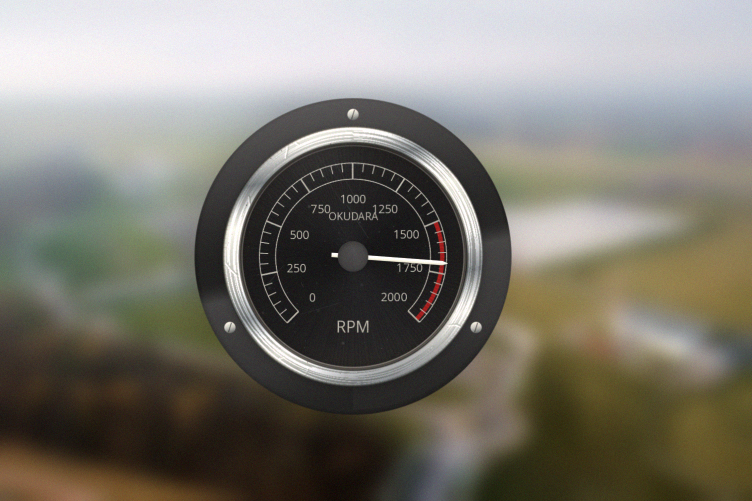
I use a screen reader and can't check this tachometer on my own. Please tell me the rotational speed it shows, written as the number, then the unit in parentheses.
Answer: 1700 (rpm)
